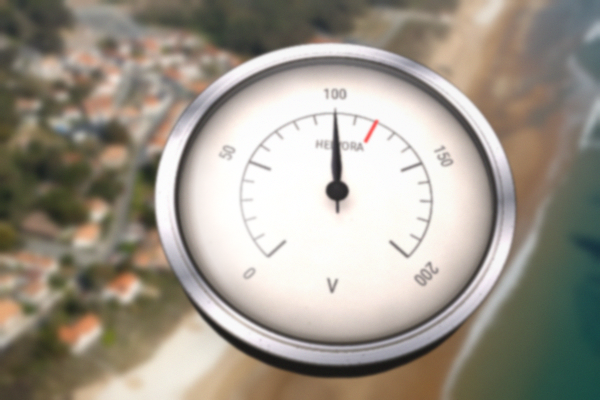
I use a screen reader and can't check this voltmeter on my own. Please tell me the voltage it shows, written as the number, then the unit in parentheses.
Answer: 100 (V)
